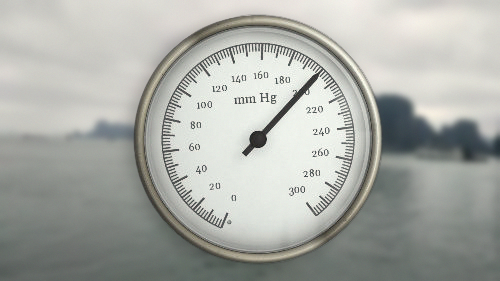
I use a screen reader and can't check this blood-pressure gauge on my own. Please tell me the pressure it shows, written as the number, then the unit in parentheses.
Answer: 200 (mmHg)
